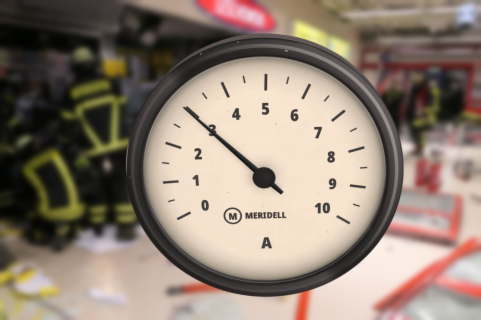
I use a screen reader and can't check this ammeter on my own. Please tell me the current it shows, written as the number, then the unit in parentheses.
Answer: 3 (A)
